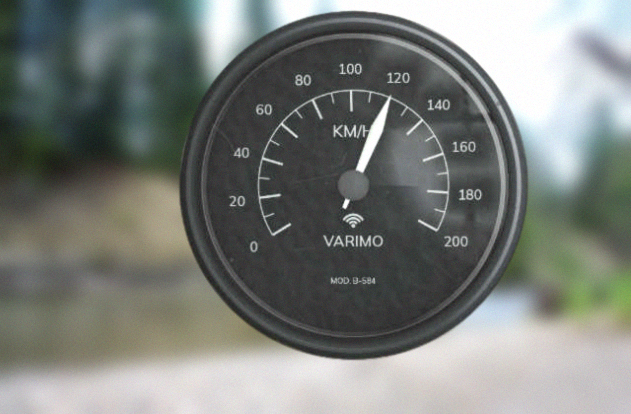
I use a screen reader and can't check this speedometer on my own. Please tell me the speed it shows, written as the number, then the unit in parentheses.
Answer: 120 (km/h)
